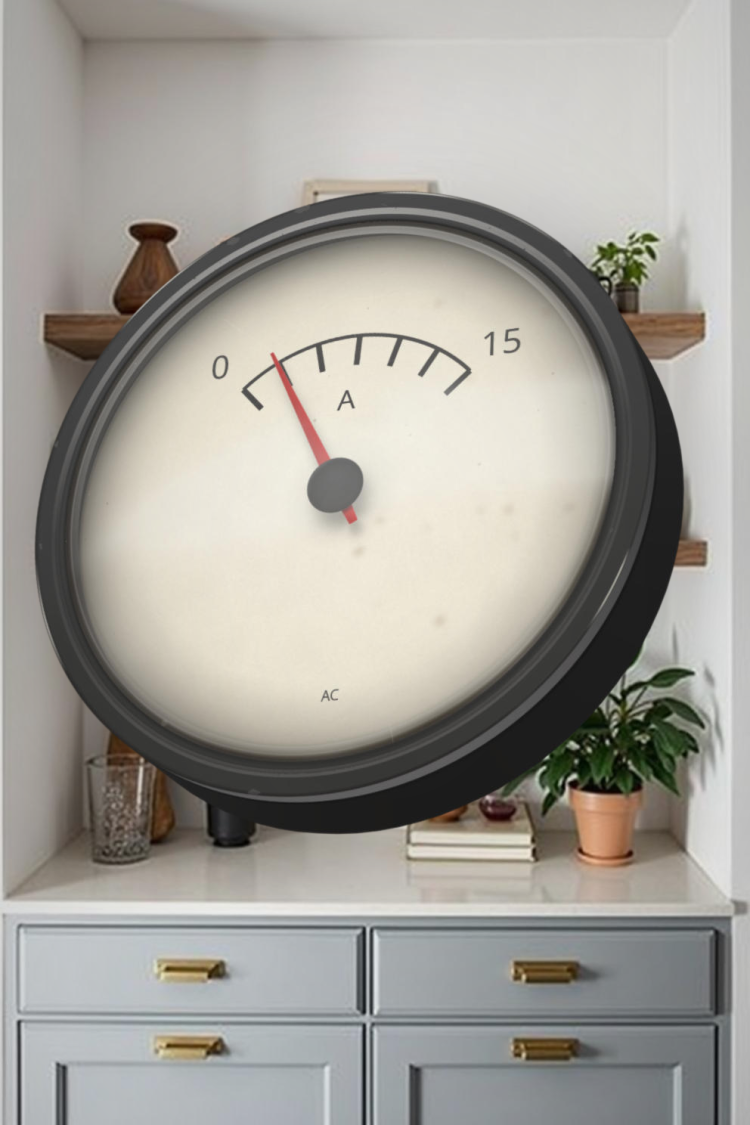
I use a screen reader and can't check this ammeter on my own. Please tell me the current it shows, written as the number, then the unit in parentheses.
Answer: 2.5 (A)
